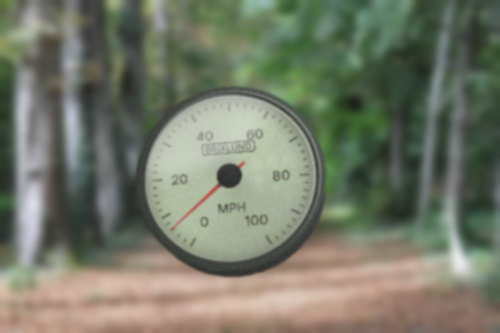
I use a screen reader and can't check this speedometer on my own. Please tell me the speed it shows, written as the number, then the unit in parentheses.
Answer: 6 (mph)
